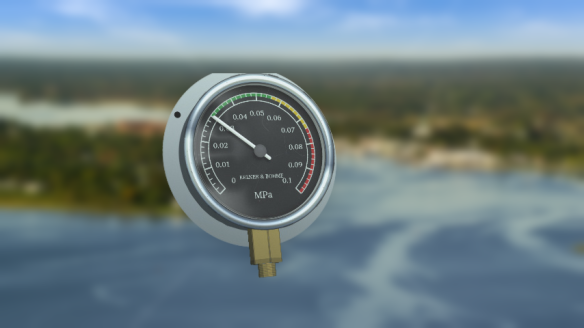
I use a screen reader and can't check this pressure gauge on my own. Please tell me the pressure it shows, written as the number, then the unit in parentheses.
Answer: 0.03 (MPa)
